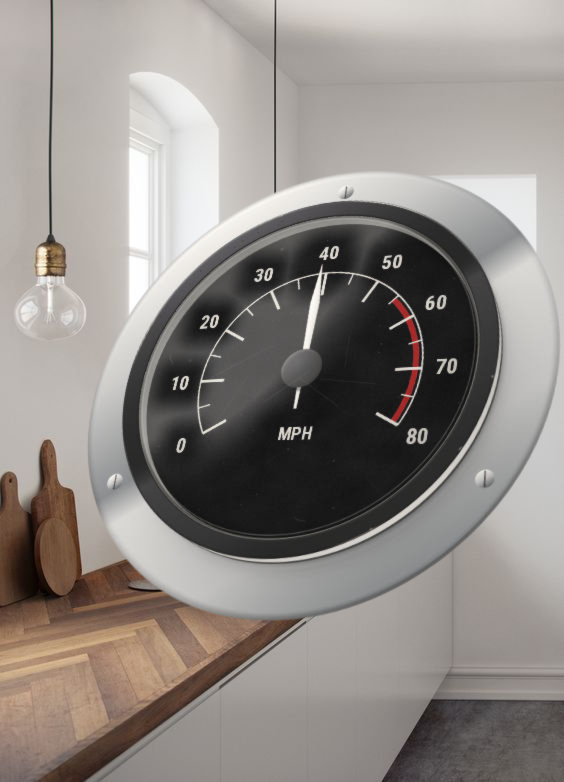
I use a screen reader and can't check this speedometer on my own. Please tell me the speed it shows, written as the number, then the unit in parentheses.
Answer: 40 (mph)
